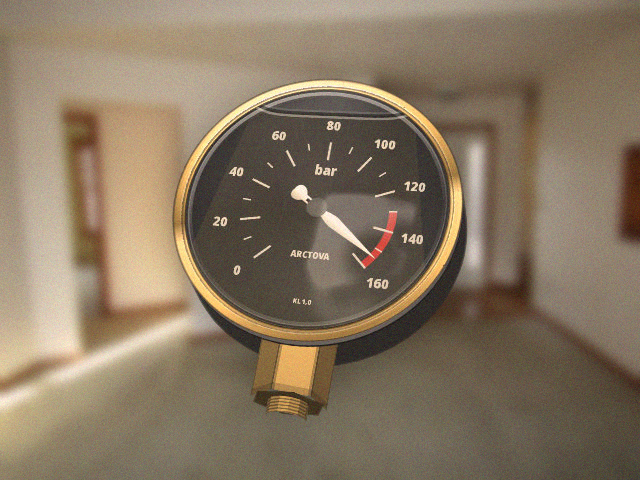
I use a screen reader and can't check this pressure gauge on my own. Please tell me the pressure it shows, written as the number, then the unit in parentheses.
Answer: 155 (bar)
